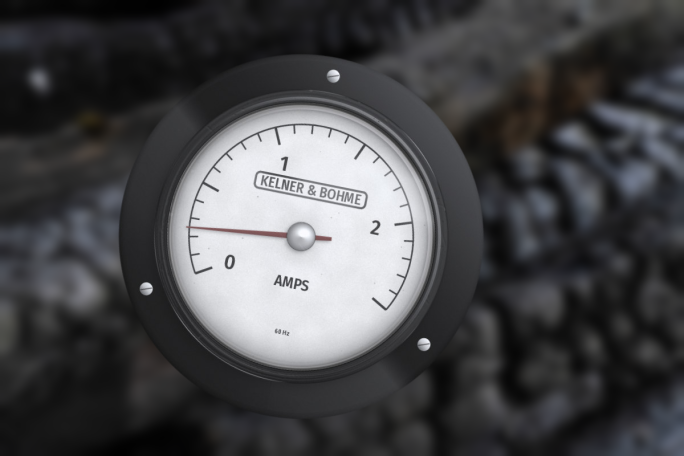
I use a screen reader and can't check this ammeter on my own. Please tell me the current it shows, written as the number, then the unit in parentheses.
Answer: 0.25 (A)
